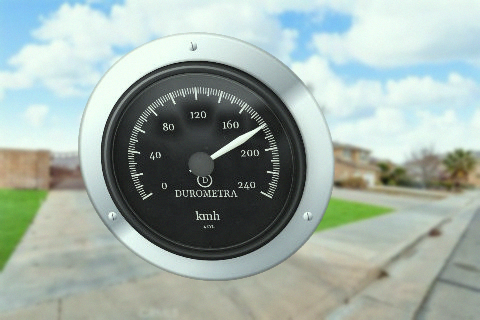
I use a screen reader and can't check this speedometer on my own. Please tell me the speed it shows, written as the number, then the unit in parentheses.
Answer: 180 (km/h)
